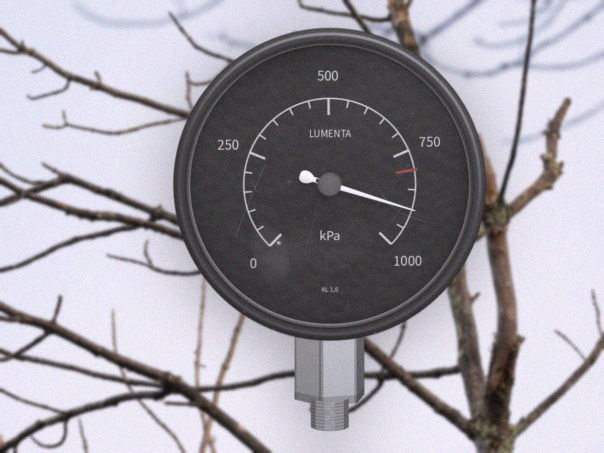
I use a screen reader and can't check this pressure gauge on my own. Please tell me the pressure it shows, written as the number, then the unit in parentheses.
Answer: 900 (kPa)
